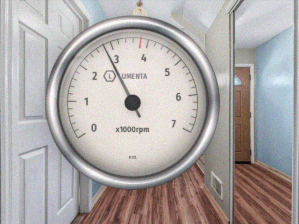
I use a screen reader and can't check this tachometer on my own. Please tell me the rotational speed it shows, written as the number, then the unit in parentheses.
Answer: 2800 (rpm)
